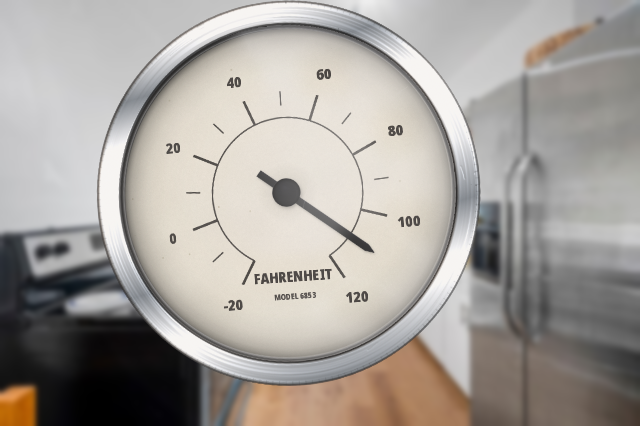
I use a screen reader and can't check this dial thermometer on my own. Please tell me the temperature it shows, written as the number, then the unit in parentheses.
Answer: 110 (°F)
